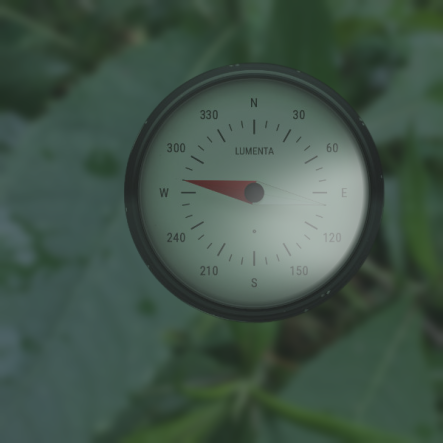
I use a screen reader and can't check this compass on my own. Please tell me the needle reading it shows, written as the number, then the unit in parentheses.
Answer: 280 (°)
